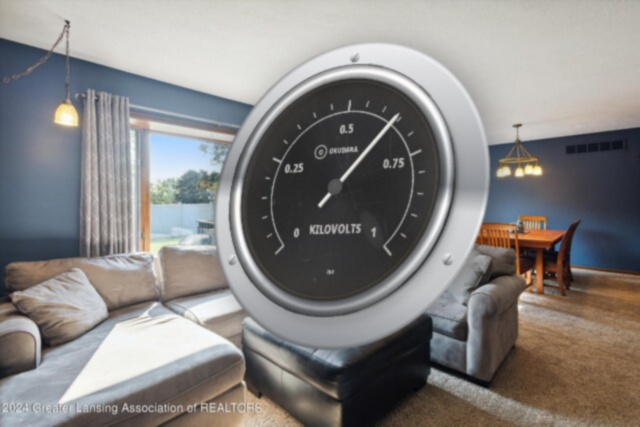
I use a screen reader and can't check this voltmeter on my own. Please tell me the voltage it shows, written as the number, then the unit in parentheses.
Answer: 0.65 (kV)
